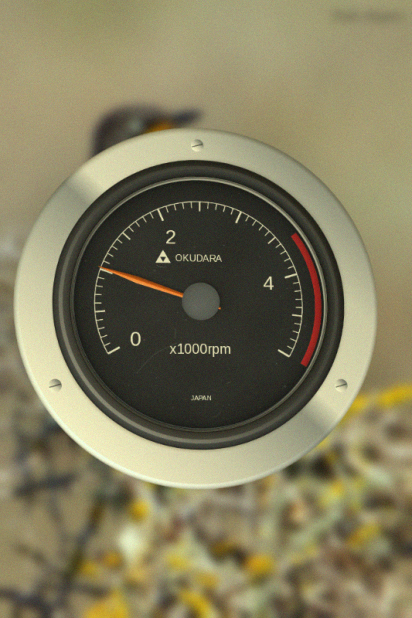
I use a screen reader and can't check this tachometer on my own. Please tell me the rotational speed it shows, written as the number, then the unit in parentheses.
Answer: 1000 (rpm)
